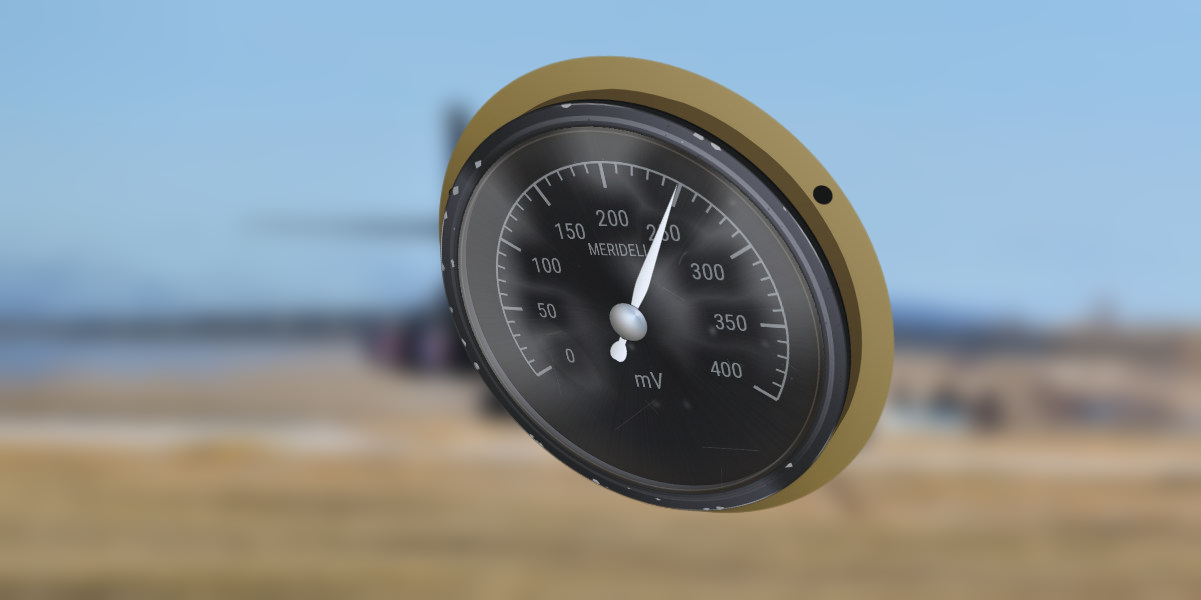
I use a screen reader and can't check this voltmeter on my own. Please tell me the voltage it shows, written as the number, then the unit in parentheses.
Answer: 250 (mV)
